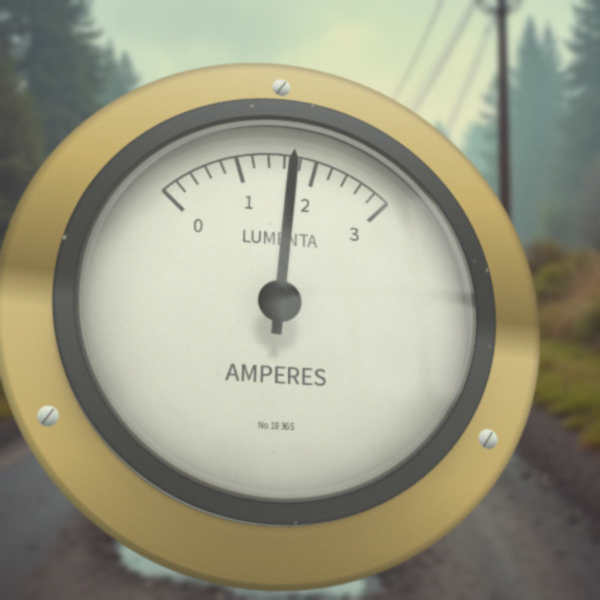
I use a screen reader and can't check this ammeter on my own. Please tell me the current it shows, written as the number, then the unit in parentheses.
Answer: 1.7 (A)
